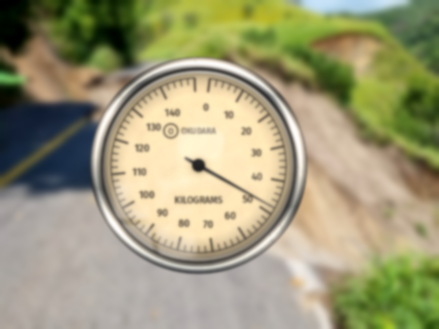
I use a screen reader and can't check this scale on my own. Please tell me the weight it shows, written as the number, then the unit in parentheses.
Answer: 48 (kg)
